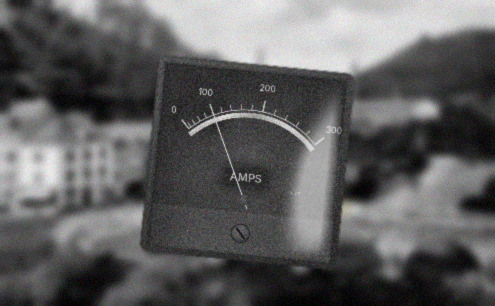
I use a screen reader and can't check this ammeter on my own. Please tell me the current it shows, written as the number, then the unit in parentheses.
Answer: 100 (A)
